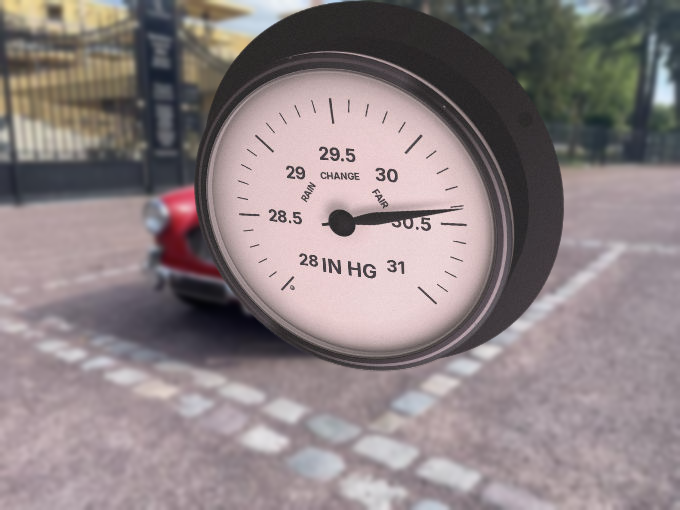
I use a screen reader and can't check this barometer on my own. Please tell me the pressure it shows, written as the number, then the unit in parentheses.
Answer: 30.4 (inHg)
